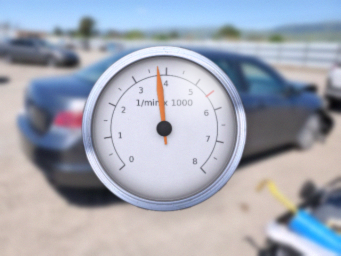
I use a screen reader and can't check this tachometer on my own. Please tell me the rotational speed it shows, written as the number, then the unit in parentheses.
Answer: 3750 (rpm)
